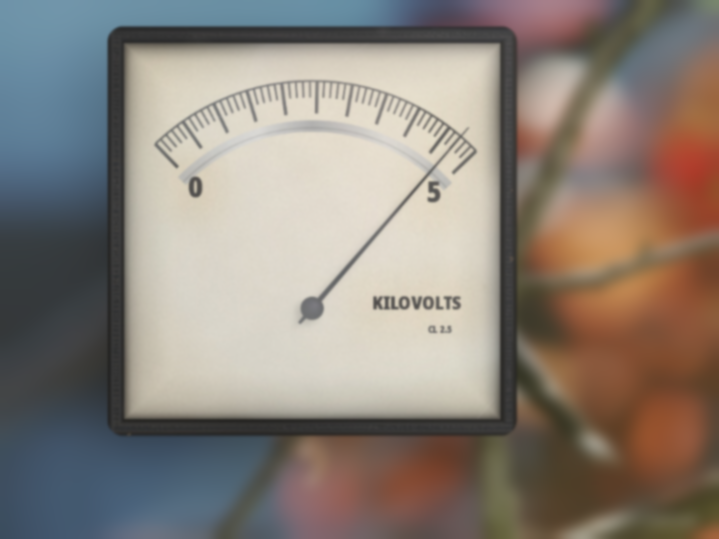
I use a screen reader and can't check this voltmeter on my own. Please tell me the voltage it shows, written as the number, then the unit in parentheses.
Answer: 4.7 (kV)
